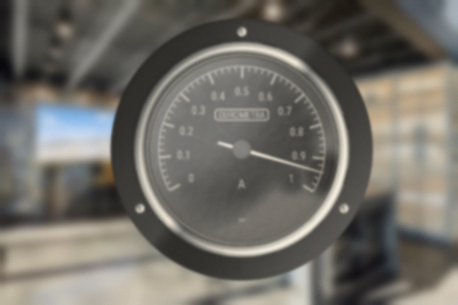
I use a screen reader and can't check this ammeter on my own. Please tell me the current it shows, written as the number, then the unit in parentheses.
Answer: 0.94 (A)
